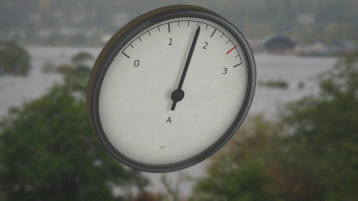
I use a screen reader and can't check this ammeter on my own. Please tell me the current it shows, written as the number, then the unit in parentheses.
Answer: 1.6 (A)
